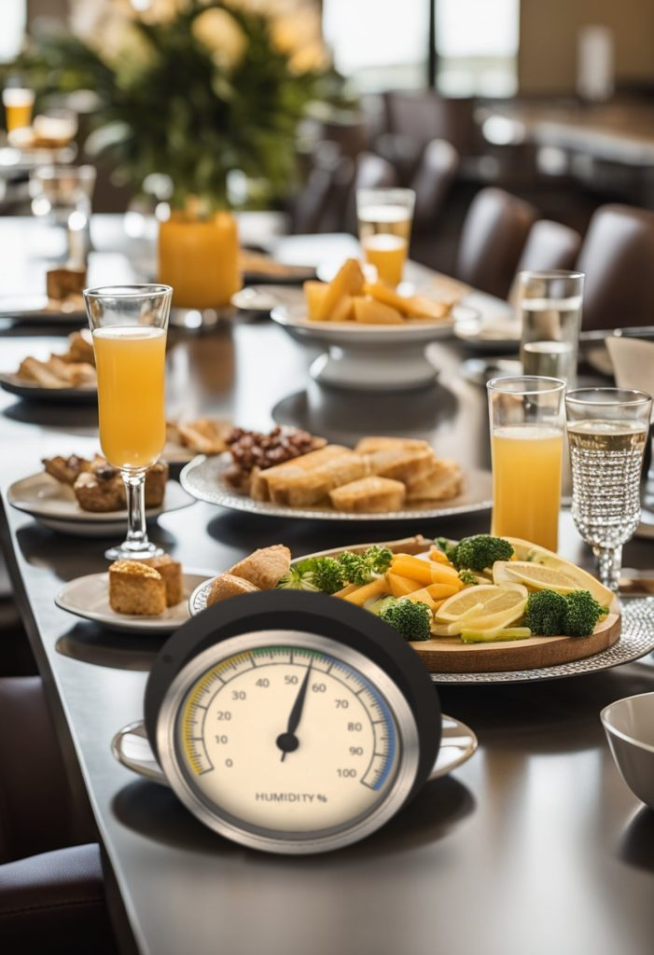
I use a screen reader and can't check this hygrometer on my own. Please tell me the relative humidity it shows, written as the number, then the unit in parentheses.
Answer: 55 (%)
